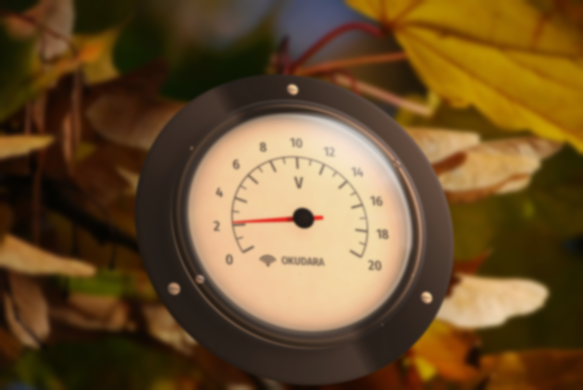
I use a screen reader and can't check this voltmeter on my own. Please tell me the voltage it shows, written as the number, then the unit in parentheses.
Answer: 2 (V)
